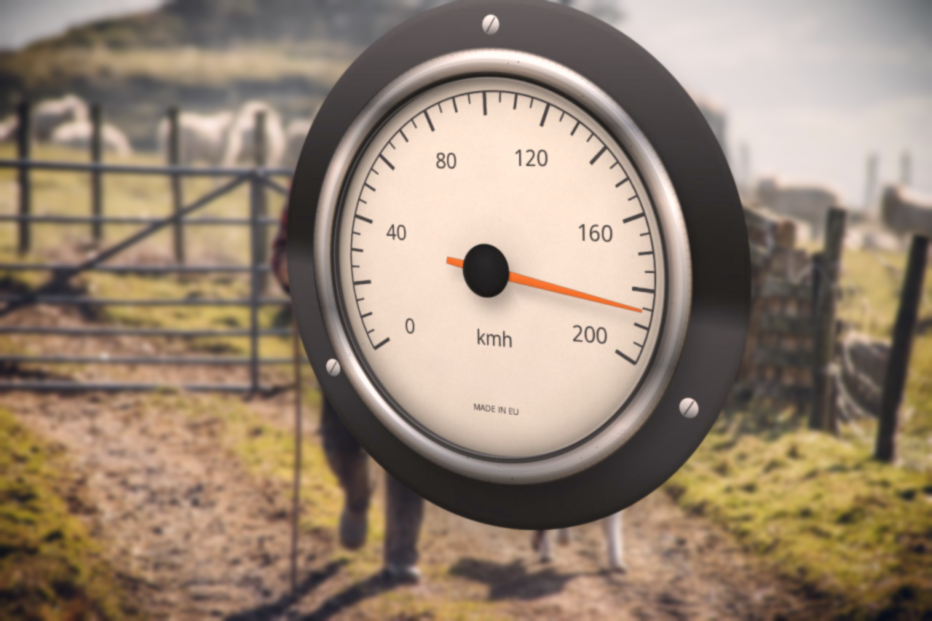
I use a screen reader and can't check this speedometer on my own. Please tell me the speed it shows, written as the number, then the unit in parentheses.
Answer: 185 (km/h)
